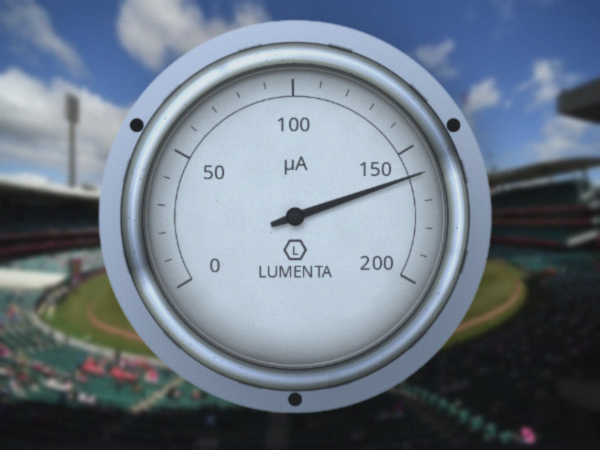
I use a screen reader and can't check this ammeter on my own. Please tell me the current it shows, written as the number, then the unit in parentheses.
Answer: 160 (µA)
